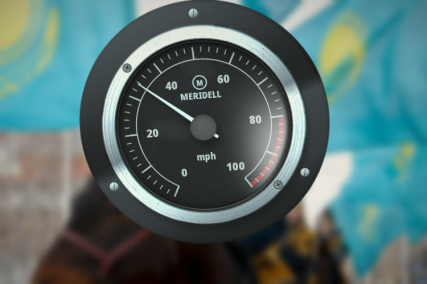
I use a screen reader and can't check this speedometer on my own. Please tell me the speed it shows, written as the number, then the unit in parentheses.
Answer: 34 (mph)
